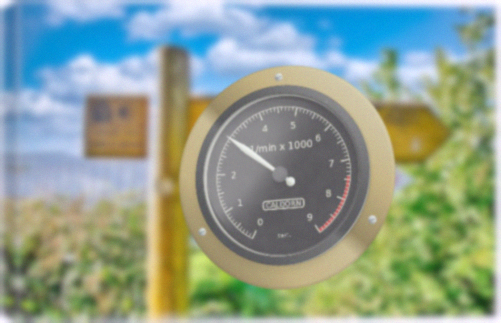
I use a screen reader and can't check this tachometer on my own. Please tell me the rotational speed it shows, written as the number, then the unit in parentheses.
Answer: 3000 (rpm)
